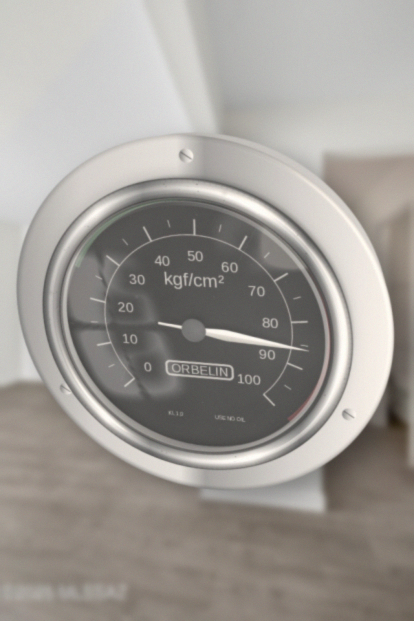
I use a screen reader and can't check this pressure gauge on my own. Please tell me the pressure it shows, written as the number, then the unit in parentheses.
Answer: 85 (kg/cm²)
